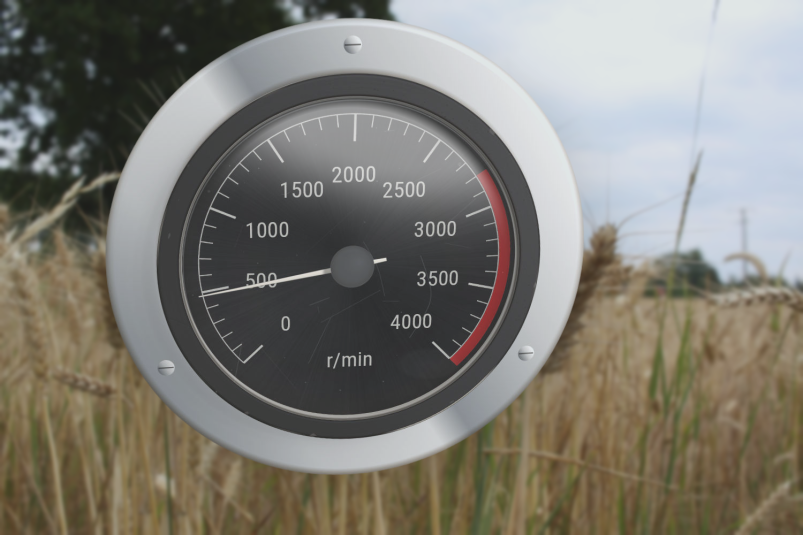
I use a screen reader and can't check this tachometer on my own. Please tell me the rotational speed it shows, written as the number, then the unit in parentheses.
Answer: 500 (rpm)
